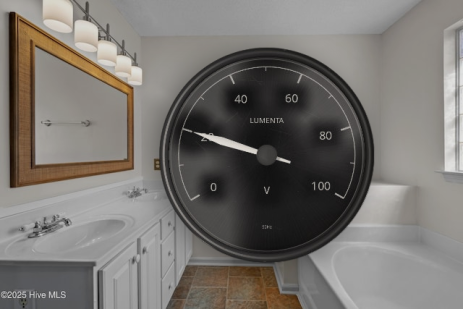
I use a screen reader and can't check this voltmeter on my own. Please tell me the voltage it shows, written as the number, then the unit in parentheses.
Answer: 20 (V)
